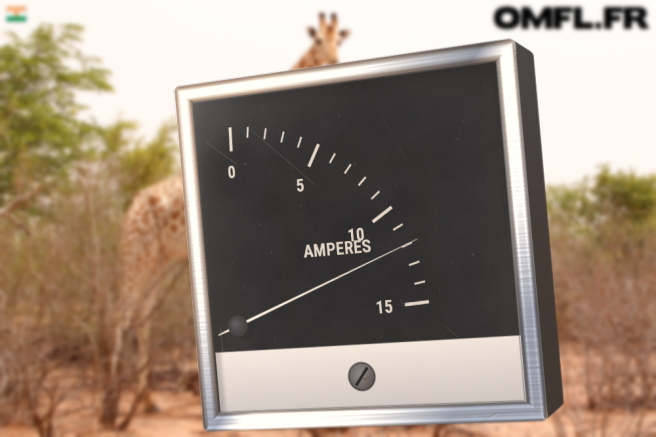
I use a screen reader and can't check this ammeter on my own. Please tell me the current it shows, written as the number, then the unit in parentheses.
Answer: 12 (A)
